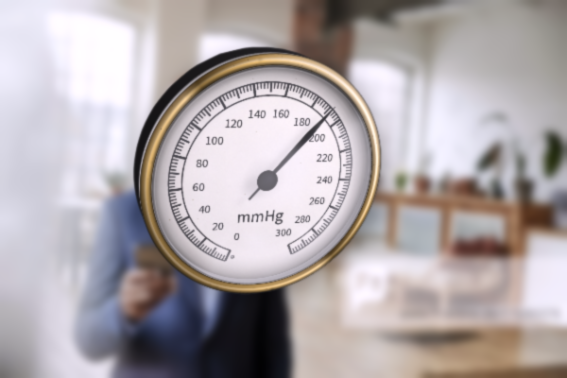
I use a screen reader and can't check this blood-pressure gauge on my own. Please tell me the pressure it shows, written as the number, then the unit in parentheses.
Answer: 190 (mmHg)
